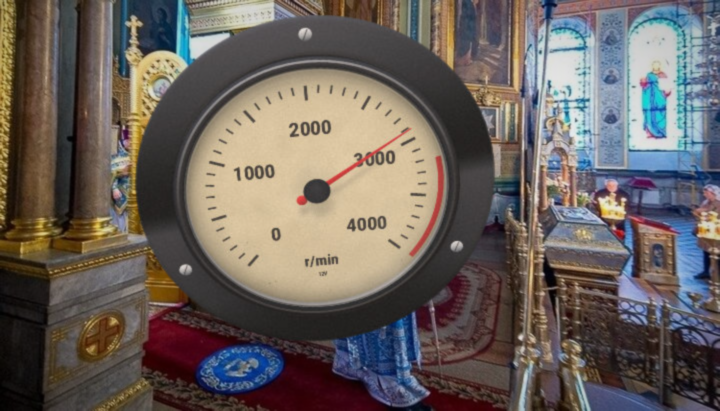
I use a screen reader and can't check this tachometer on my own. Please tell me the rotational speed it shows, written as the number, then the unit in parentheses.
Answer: 2900 (rpm)
